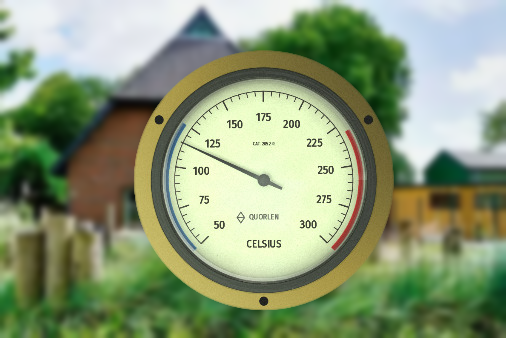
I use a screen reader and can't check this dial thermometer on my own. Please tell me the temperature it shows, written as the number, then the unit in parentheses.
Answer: 115 (°C)
